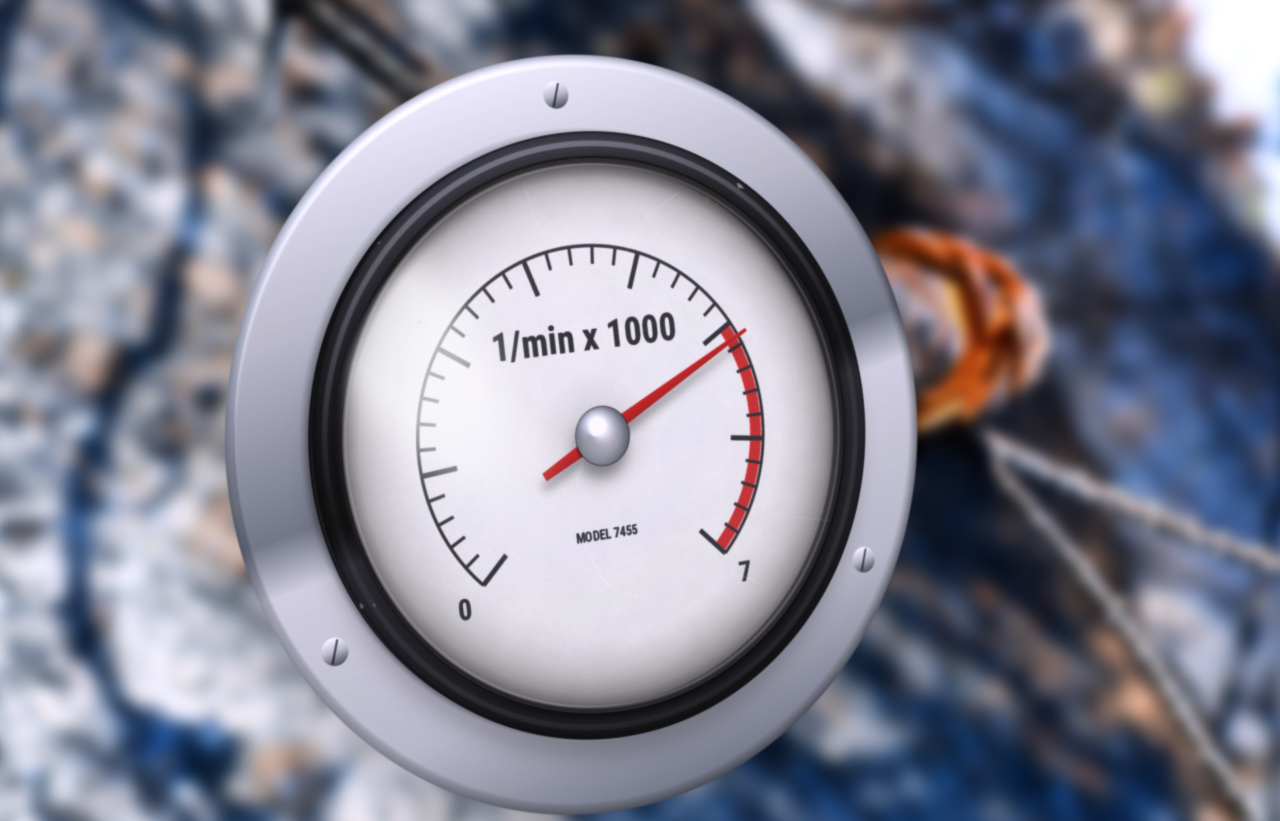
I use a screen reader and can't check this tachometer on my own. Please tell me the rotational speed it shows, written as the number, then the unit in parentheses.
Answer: 5100 (rpm)
